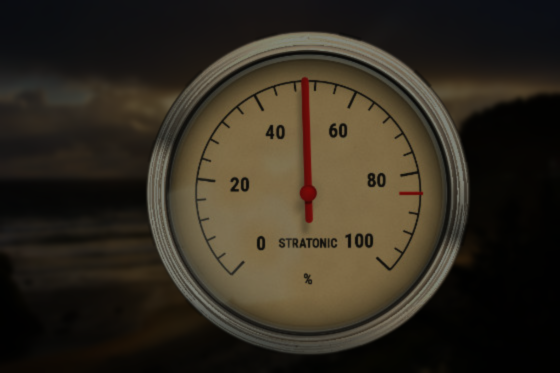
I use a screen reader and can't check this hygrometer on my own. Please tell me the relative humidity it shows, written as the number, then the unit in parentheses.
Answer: 50 (%)
